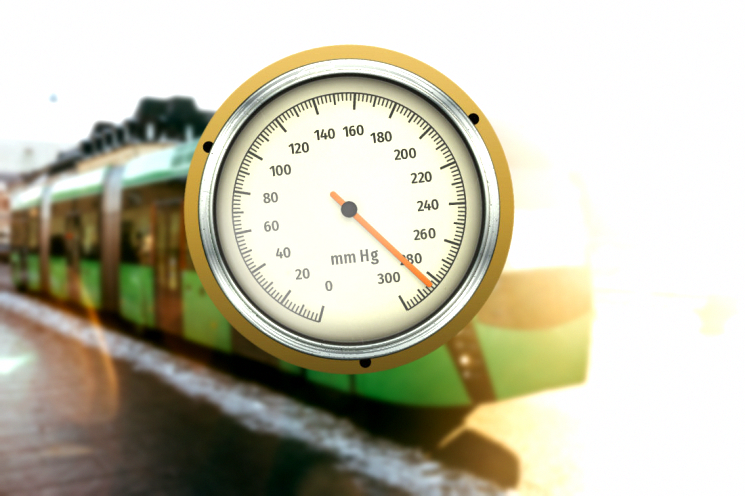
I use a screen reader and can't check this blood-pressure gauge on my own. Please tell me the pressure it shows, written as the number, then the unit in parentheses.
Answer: 284 (mmHg)
